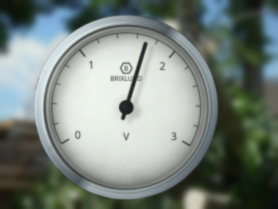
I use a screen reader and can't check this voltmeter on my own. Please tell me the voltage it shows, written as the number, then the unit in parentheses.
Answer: 1.7 (V)
